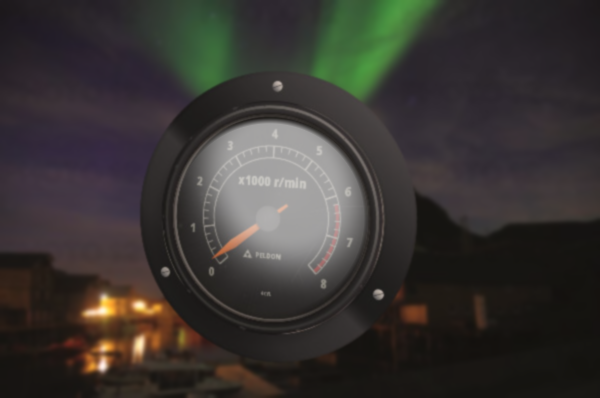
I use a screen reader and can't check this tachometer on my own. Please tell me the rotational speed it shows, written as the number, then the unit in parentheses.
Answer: 200 (rpm)
